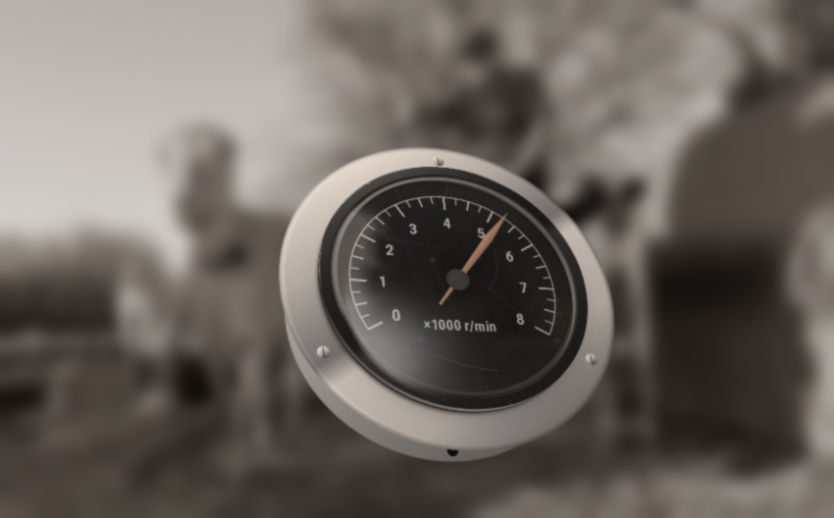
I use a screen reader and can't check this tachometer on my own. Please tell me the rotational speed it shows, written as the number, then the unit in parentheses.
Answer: 5250 (rpm)
